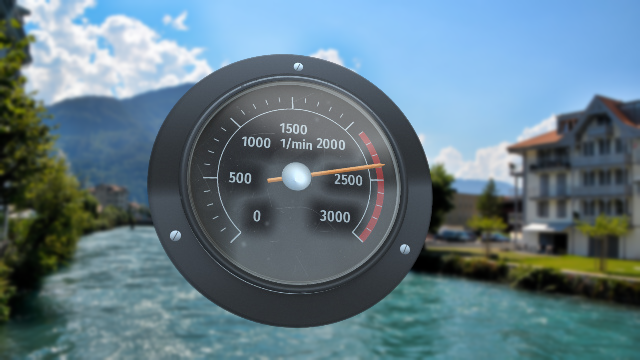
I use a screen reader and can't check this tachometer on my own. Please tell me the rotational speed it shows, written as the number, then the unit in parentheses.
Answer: 2400 (rpm)
